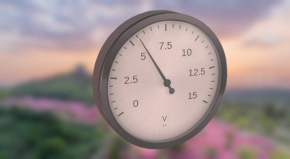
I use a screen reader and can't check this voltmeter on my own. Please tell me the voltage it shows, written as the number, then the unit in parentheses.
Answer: 5.5 (V)
